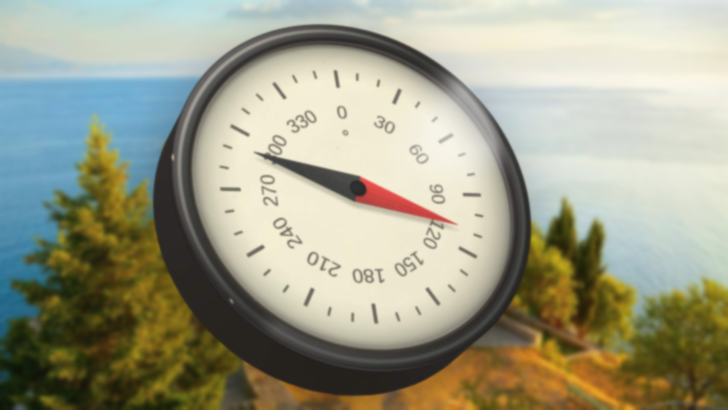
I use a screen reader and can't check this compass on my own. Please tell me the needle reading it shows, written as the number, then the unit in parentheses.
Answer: 110 (°)
